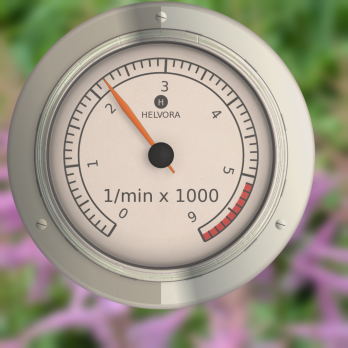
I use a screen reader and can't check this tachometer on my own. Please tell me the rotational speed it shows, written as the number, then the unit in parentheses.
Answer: 2200 (rpm)
